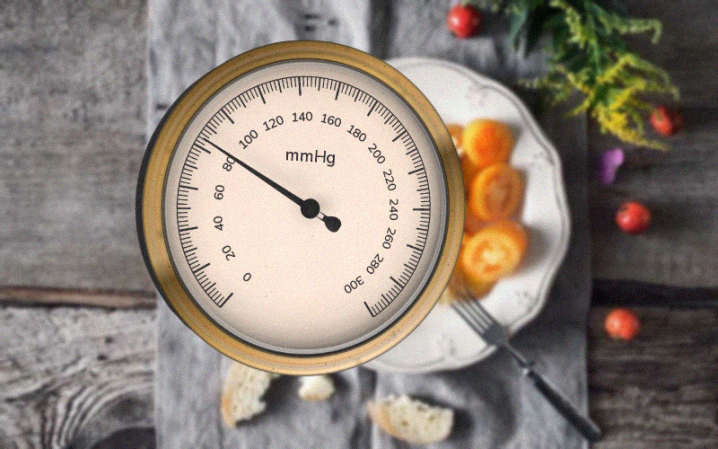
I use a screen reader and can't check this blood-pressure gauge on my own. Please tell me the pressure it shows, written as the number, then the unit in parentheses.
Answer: 84 (mmHg)
